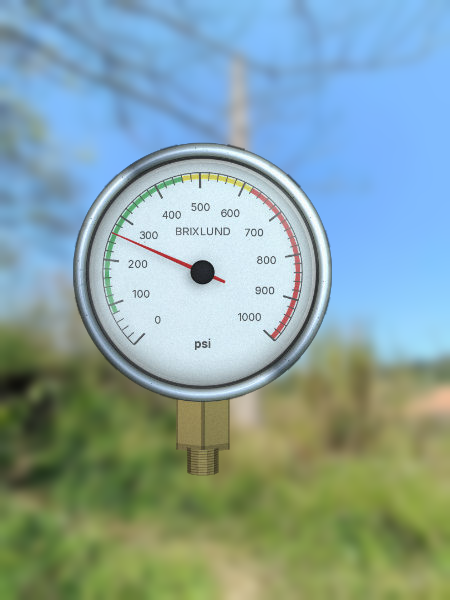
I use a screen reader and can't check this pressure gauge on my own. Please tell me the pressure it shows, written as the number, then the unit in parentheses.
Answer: 260 (psi)
